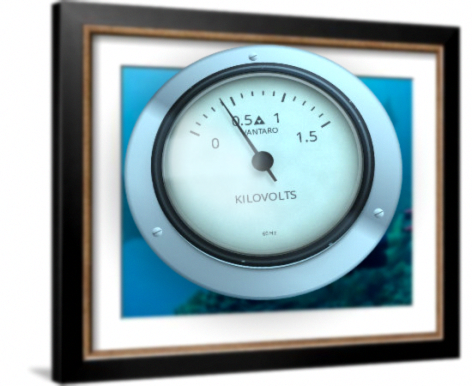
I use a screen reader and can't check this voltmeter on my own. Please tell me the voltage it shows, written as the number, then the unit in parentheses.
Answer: 0.4 (kV)
